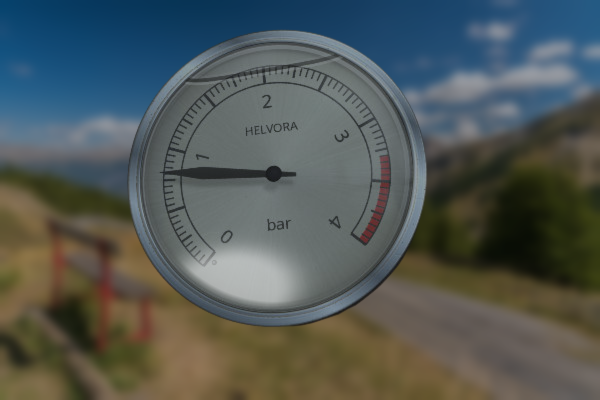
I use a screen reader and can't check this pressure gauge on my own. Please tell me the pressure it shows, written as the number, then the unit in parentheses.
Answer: 0.8 (bar)
